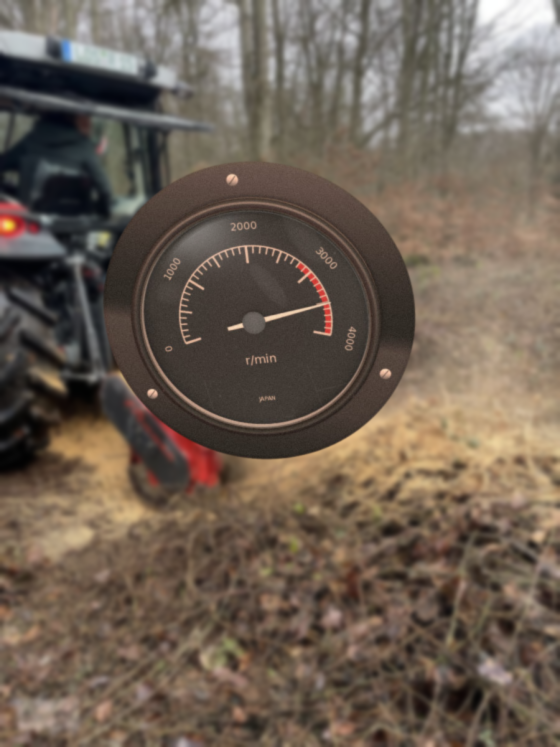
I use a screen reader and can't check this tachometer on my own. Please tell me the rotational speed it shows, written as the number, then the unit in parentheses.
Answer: 3500 (rpm)
